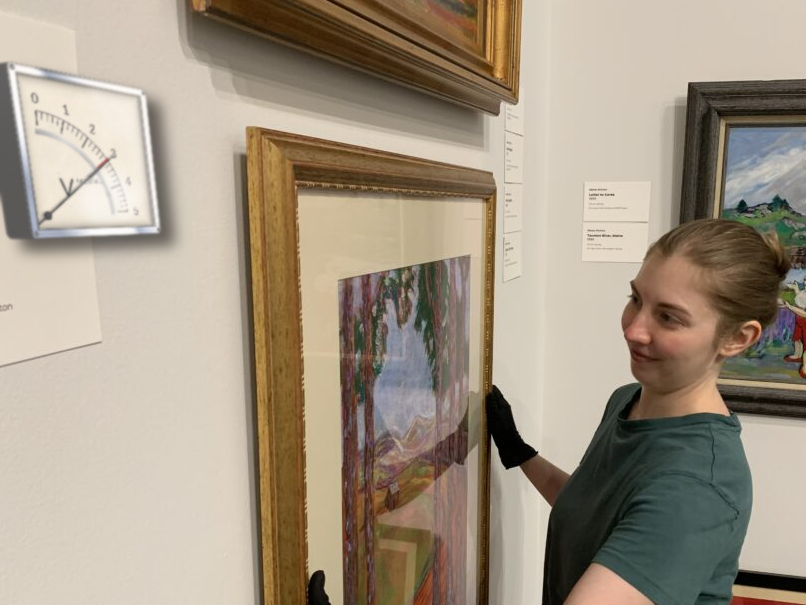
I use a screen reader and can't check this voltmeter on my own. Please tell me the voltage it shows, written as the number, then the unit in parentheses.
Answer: 3 (V)
